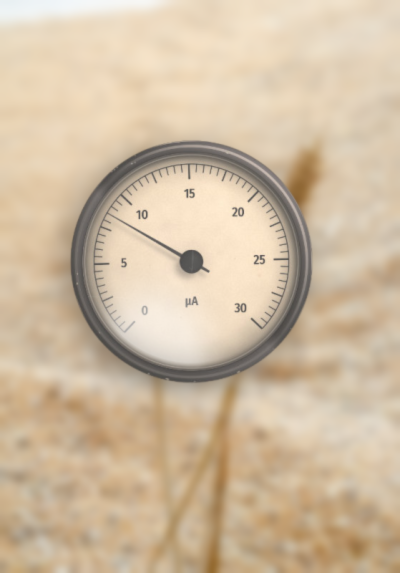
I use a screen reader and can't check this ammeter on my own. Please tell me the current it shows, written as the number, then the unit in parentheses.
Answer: 8.5 (µA)
